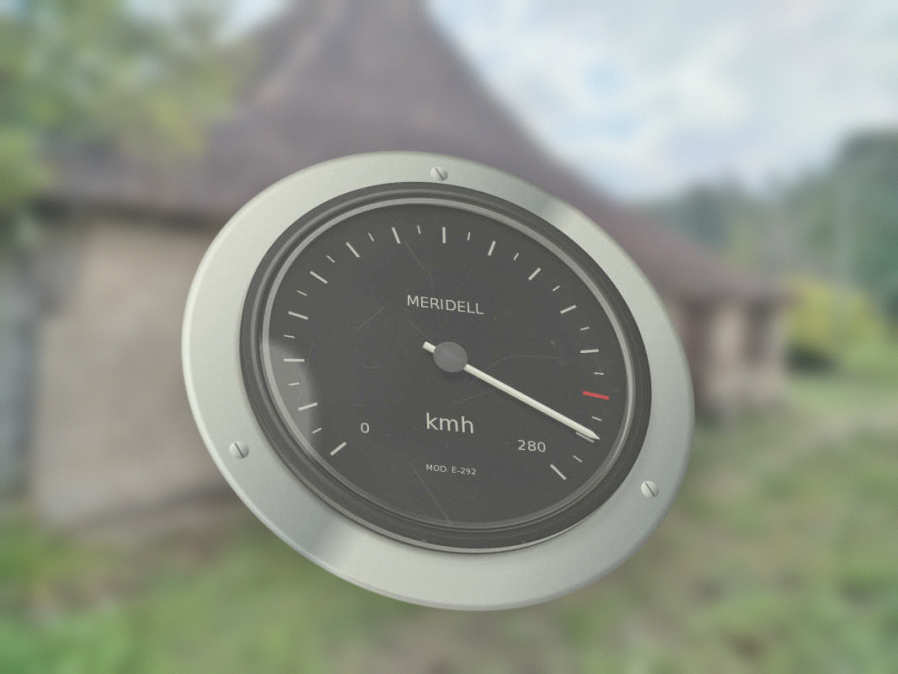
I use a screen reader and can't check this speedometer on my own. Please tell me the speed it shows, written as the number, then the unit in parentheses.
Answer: 260 (km/h)
